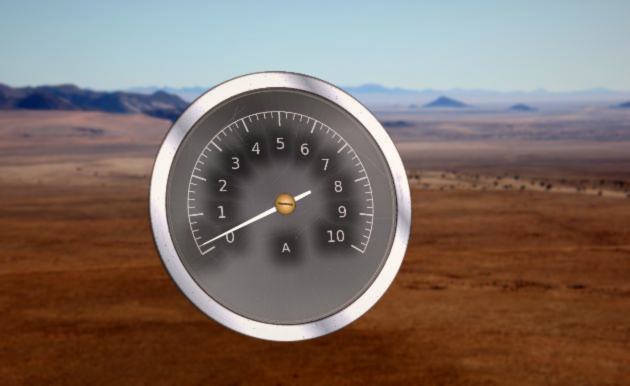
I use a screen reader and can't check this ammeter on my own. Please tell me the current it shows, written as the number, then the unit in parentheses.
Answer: 0.2 (A)
